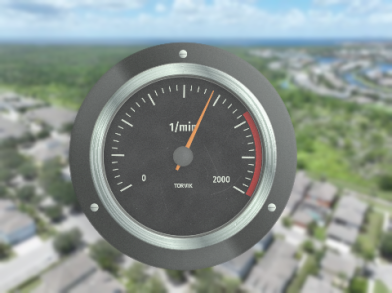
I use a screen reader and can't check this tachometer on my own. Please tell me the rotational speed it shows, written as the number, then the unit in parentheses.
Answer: 1200 (rpm)
